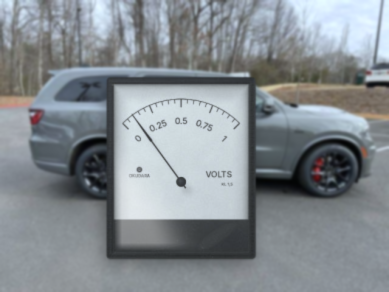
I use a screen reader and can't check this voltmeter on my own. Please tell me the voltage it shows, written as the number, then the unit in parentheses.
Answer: 0.1 (V)
